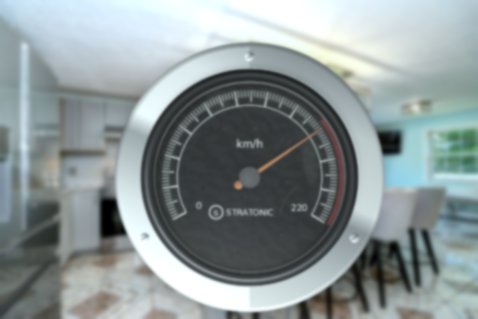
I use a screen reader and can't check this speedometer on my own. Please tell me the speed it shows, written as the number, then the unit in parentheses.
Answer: 160 (km/h)
